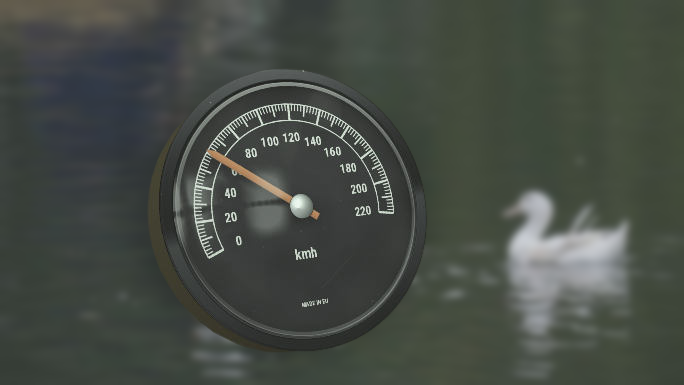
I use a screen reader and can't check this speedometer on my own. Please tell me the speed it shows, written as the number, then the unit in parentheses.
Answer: 60 (km/h)
